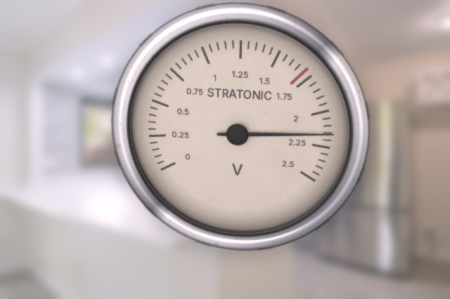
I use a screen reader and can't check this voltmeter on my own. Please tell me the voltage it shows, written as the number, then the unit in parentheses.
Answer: 2.15 (V)
